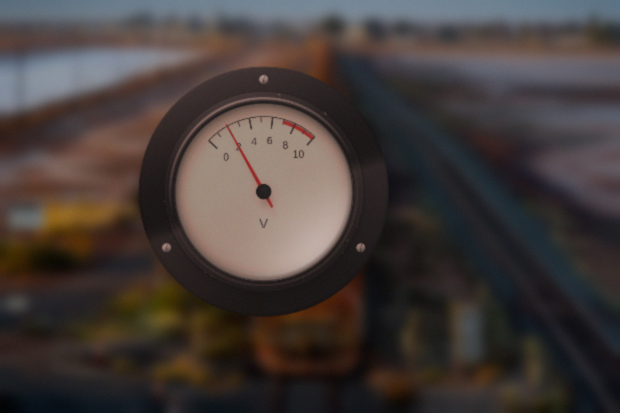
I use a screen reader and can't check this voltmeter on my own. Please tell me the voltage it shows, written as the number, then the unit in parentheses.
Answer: 2 (V)
